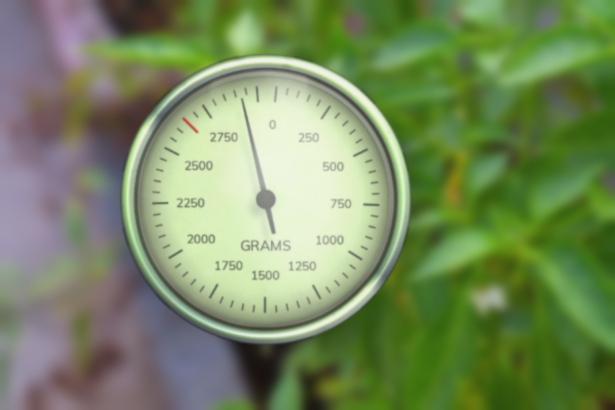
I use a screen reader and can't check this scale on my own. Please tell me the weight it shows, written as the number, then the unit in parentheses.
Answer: 2925 (g)
